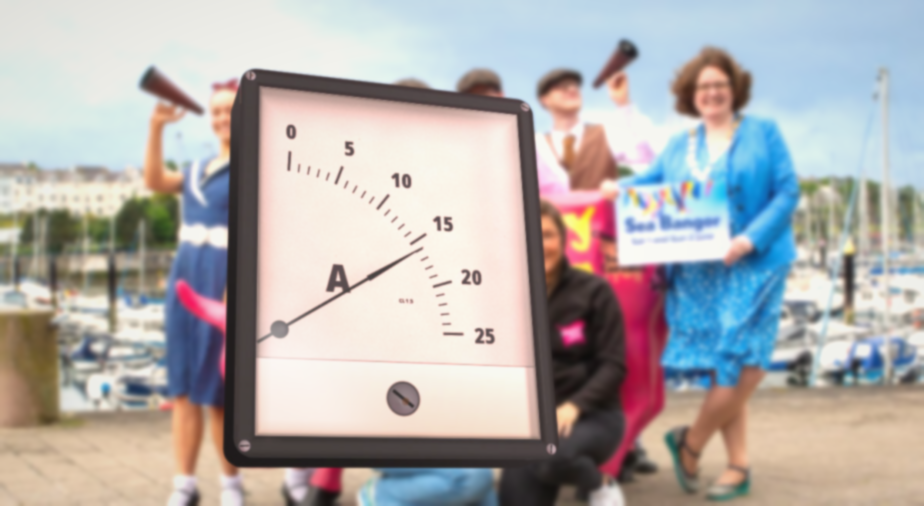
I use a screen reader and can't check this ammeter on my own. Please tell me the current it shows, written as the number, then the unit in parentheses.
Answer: 16 (A)
